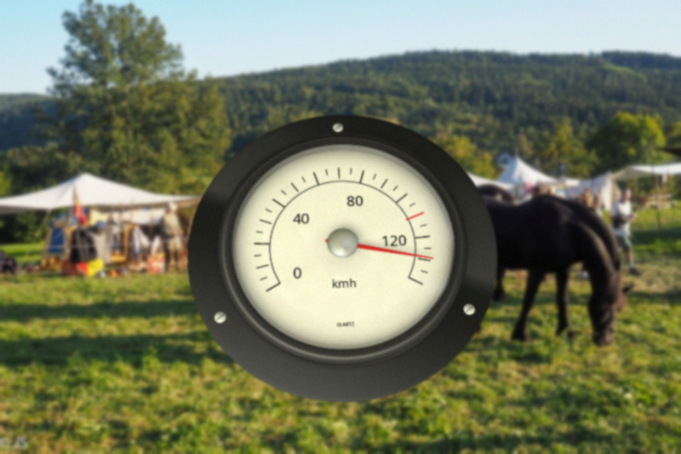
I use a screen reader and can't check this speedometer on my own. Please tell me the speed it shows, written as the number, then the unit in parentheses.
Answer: 130 (km/h)
